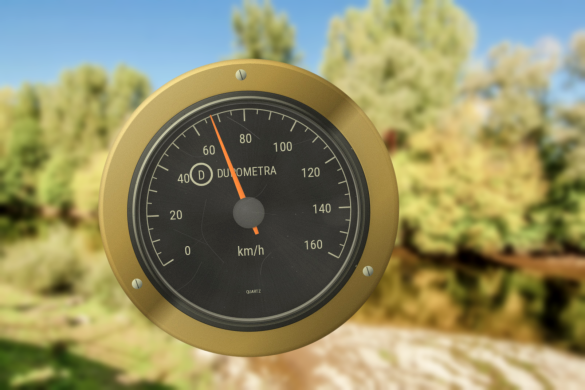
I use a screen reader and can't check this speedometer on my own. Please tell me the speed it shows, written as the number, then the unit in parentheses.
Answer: 67.5 (km/h)
